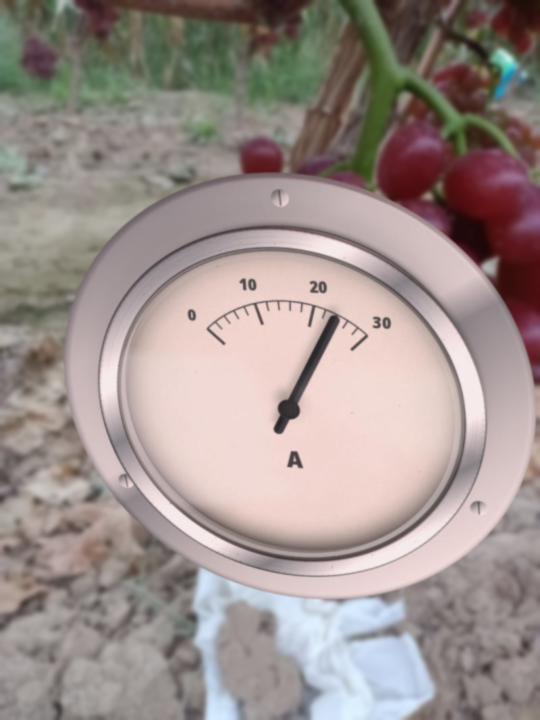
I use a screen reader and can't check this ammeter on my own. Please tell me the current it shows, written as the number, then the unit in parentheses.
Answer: 24 (A)
